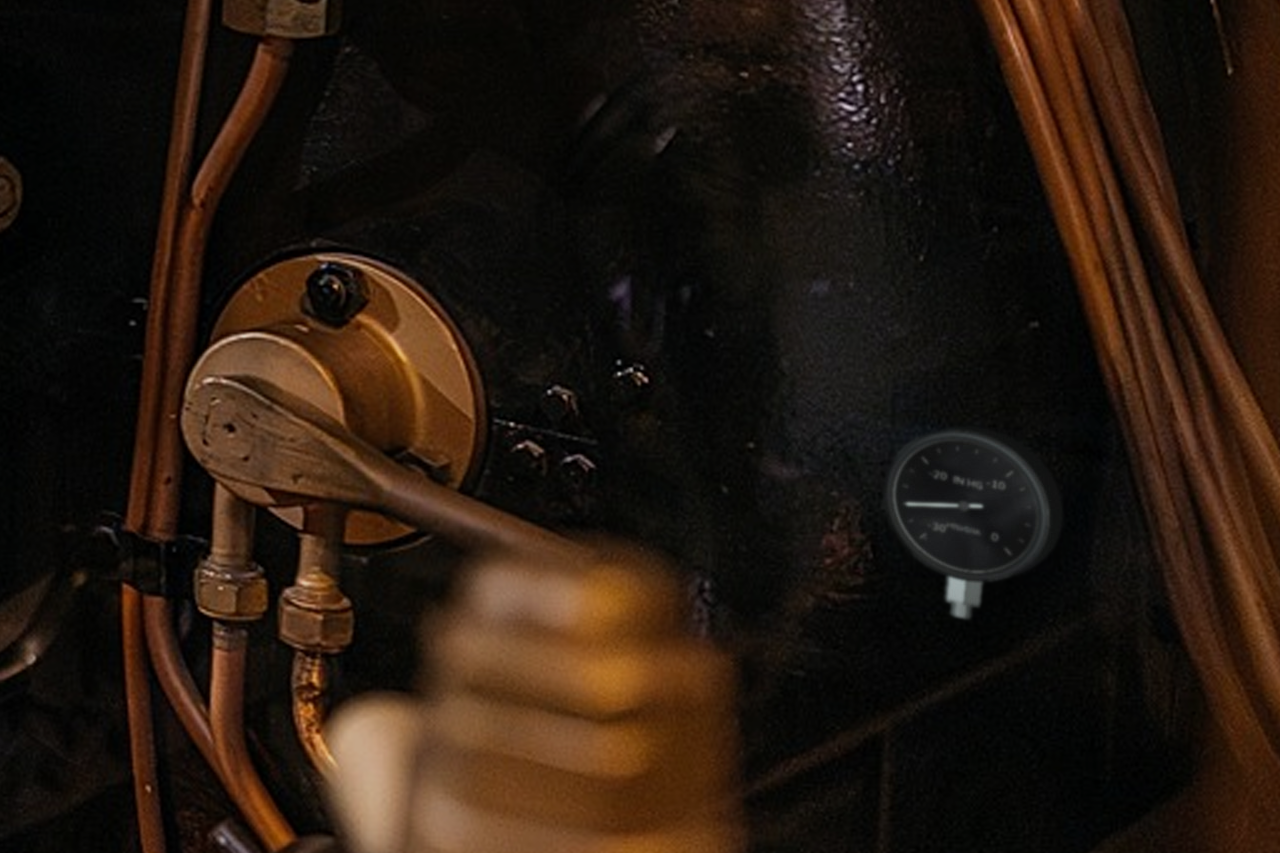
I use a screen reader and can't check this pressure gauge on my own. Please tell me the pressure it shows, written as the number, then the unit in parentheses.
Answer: -26 (inHg)
